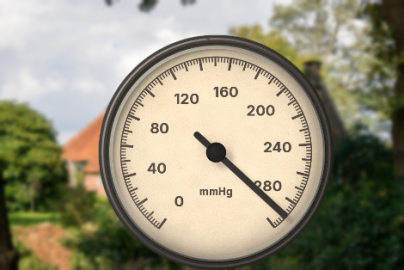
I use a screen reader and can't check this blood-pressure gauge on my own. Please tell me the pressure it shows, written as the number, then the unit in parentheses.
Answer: 290 (mmHg)
